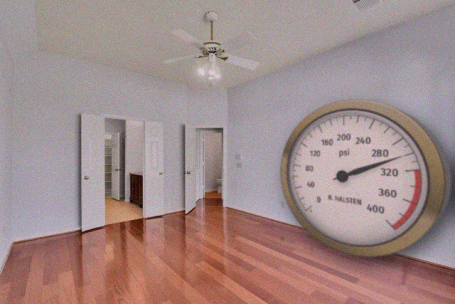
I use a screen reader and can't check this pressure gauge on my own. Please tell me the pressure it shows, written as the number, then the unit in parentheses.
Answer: 300 (psi)
